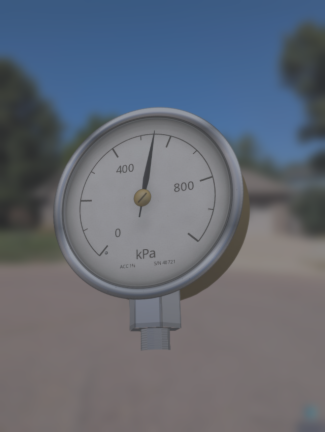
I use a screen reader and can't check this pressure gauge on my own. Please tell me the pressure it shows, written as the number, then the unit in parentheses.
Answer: 550 (kPa)
